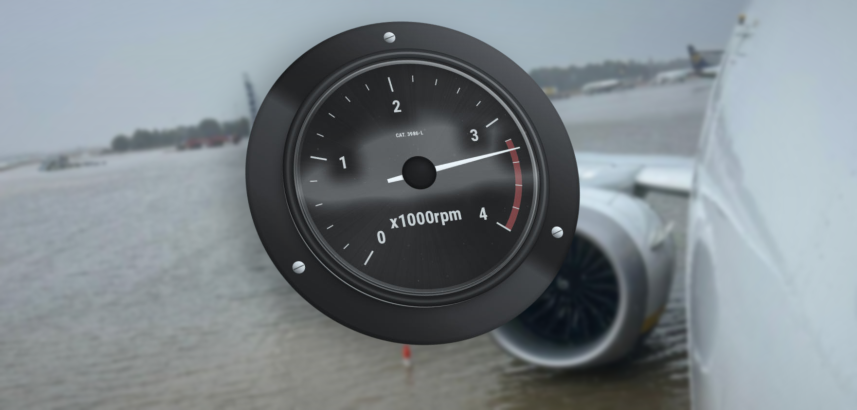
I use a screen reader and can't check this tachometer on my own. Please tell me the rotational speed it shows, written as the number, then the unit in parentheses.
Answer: 3300 (rpm)
